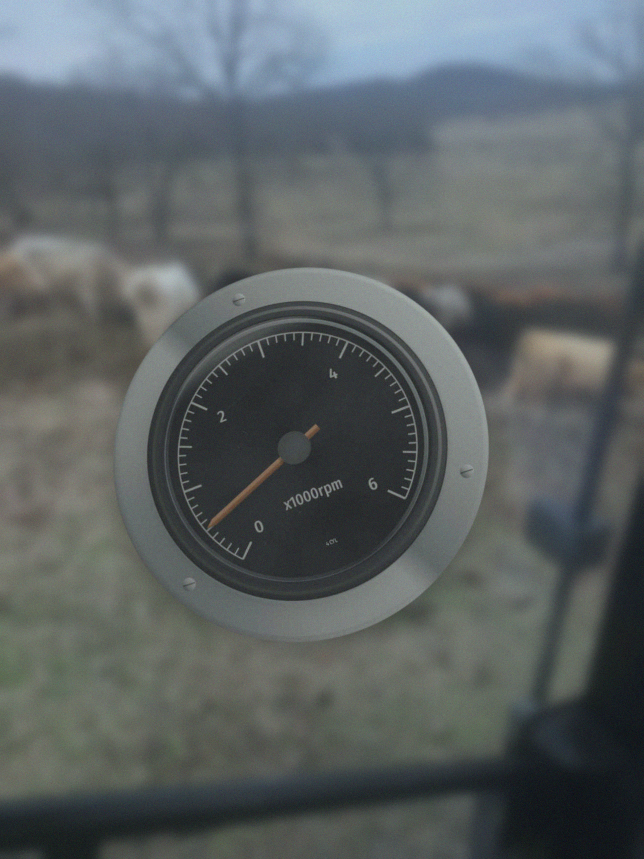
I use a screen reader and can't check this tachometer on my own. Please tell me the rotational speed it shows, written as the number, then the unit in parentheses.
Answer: 500 (rpm)
